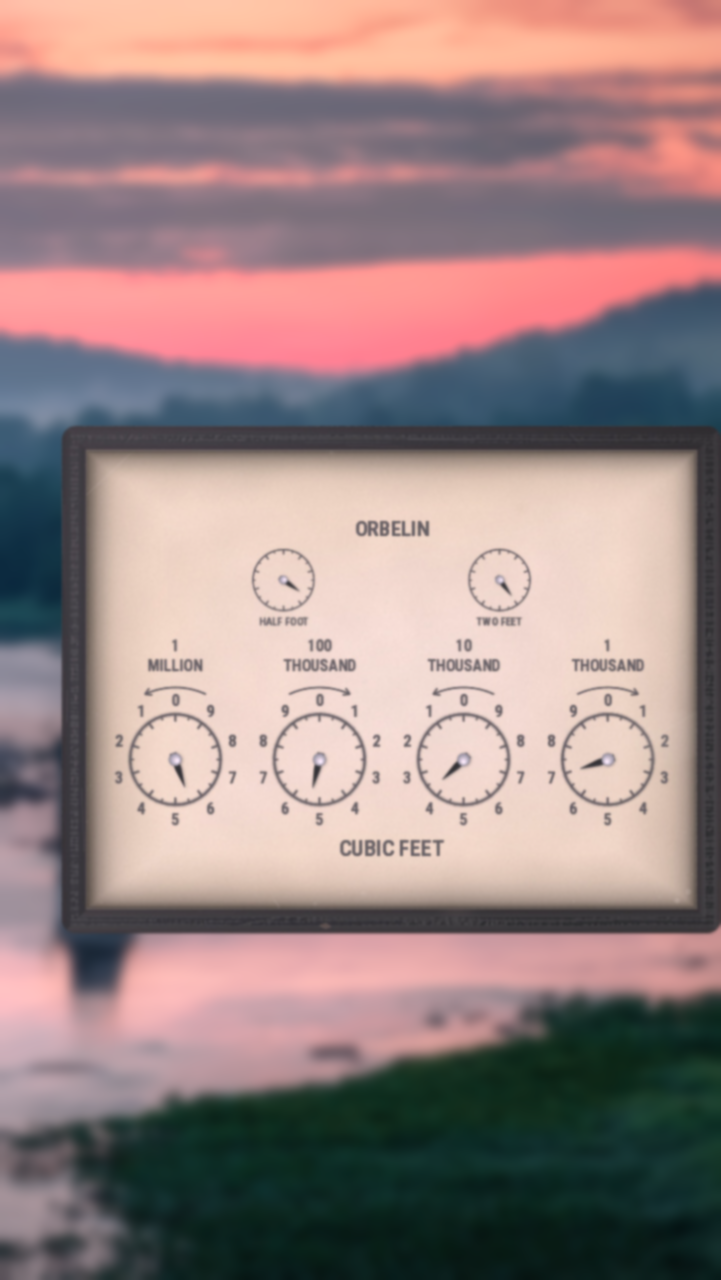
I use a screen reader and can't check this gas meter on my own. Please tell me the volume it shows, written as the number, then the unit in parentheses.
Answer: 553700 (ft³)
